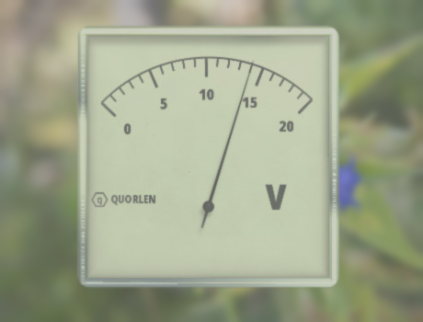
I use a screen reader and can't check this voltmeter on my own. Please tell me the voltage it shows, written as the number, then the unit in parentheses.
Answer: 14 (V)
